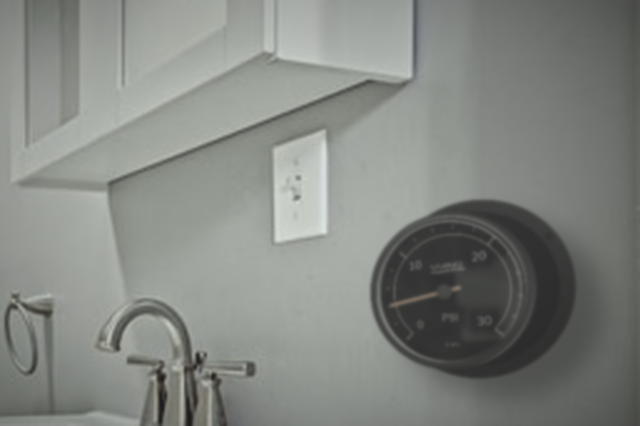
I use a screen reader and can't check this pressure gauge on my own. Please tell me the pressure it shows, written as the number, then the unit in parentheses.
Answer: 4 (psi)
